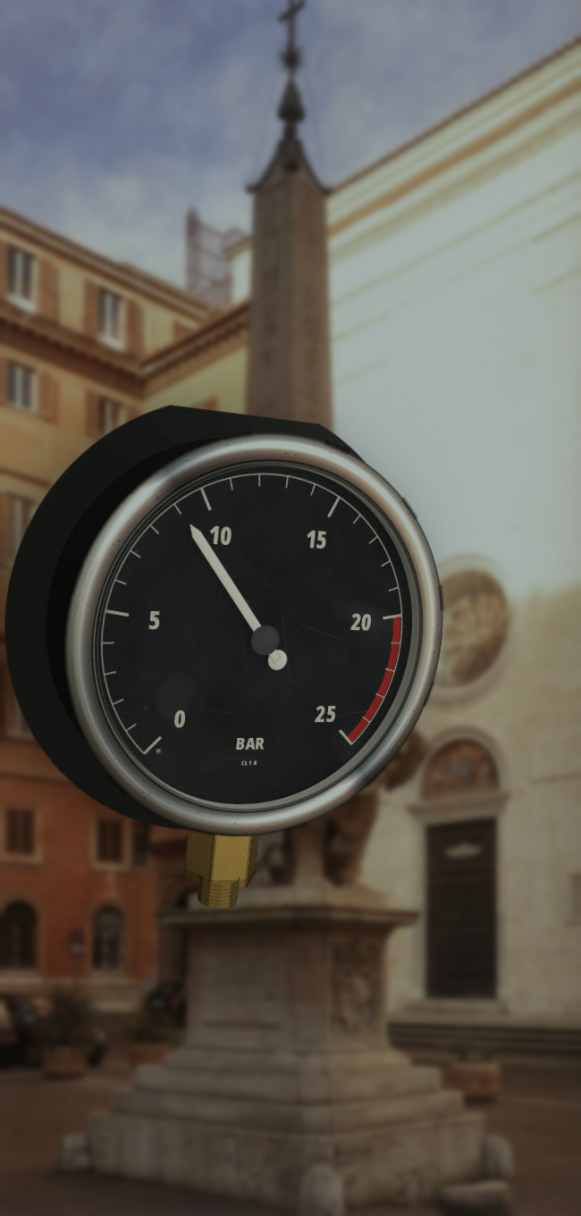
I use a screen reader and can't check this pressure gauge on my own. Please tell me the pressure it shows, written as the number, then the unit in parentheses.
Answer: 9 (bar)
